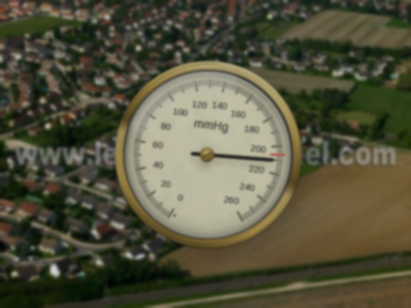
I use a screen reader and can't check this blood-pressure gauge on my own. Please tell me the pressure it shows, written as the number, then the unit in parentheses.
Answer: 210 (mmHg)
